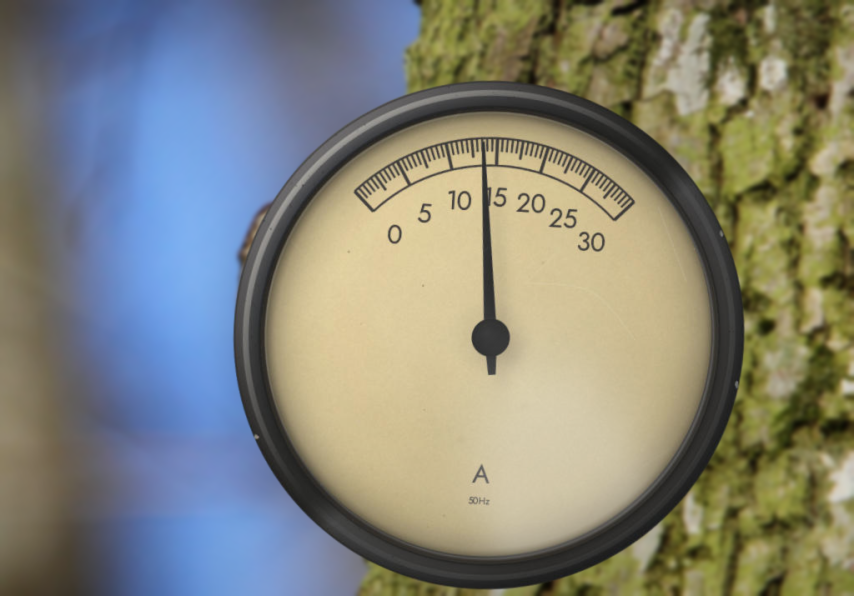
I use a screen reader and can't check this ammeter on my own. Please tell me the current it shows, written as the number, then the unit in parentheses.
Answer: 13.5 (A)
